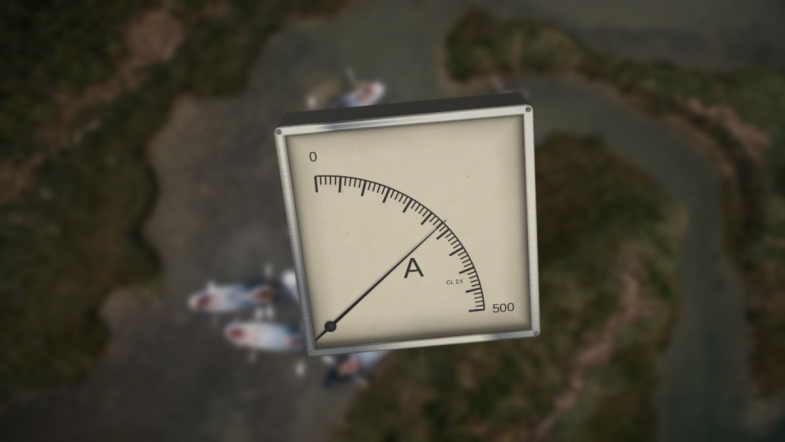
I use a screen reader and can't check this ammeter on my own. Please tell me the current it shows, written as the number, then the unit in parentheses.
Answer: 280 (A)
